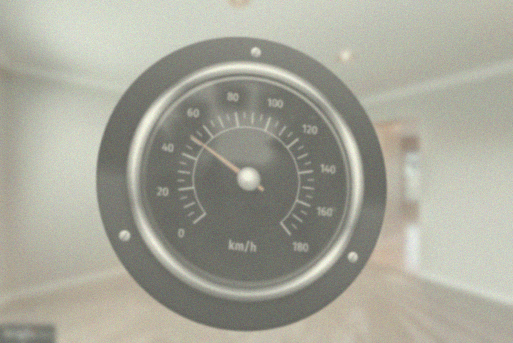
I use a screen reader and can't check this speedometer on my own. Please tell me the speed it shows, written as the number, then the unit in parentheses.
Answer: 50 (km/h)
